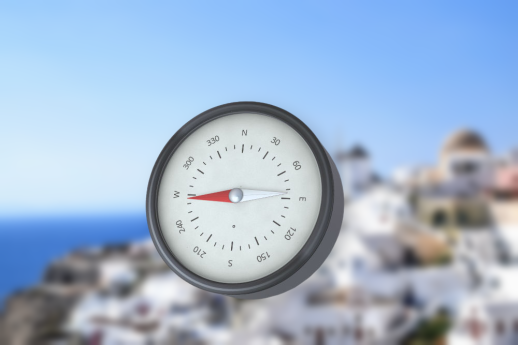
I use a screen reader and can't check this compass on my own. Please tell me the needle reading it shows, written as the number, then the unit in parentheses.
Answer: 265 (°)
